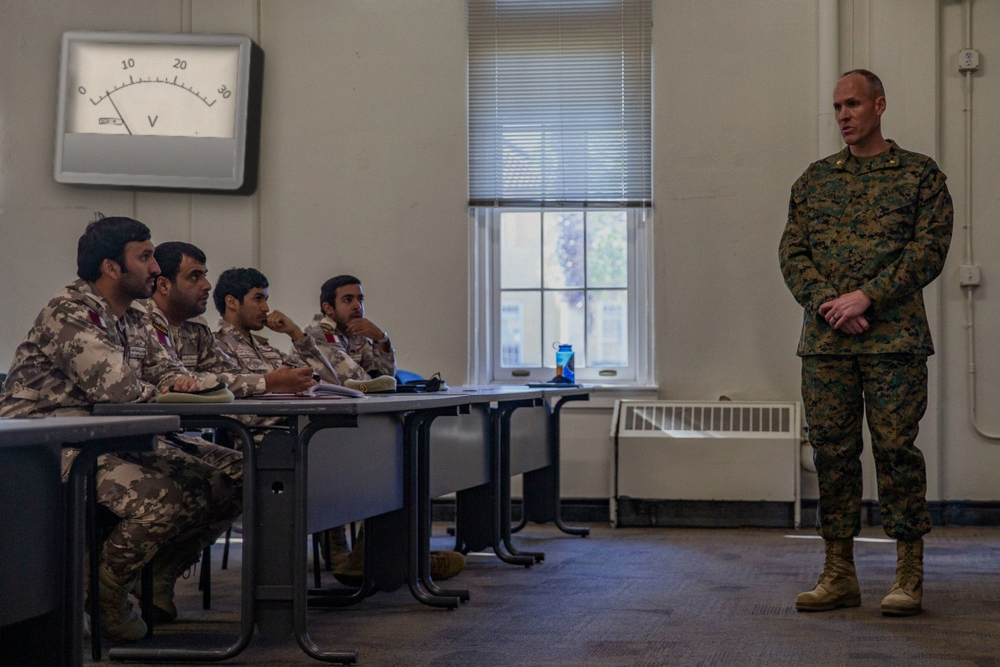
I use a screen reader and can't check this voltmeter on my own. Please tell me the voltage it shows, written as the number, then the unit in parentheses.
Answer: 4 (V)
